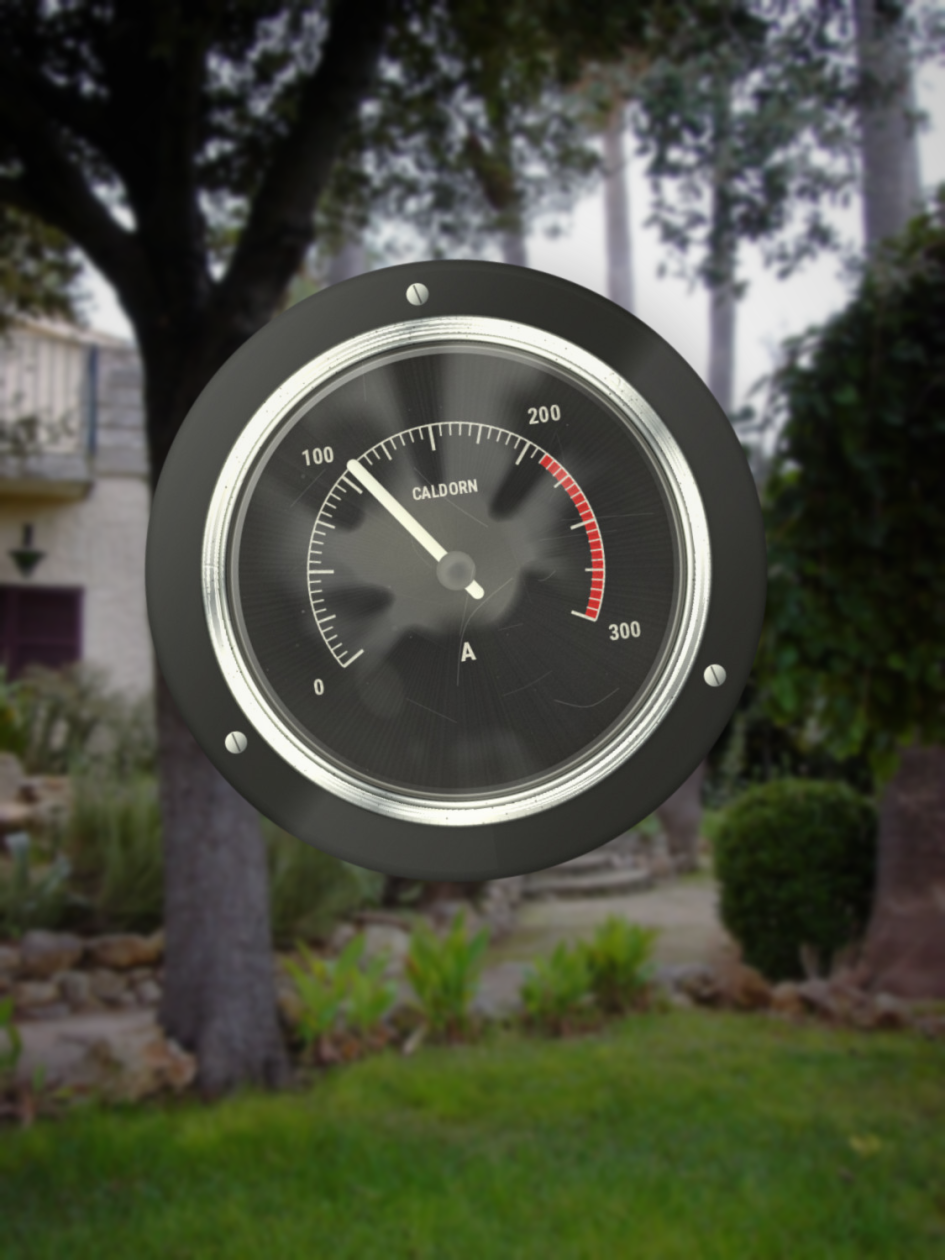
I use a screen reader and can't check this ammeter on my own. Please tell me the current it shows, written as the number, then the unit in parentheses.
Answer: 107.5 (A)
